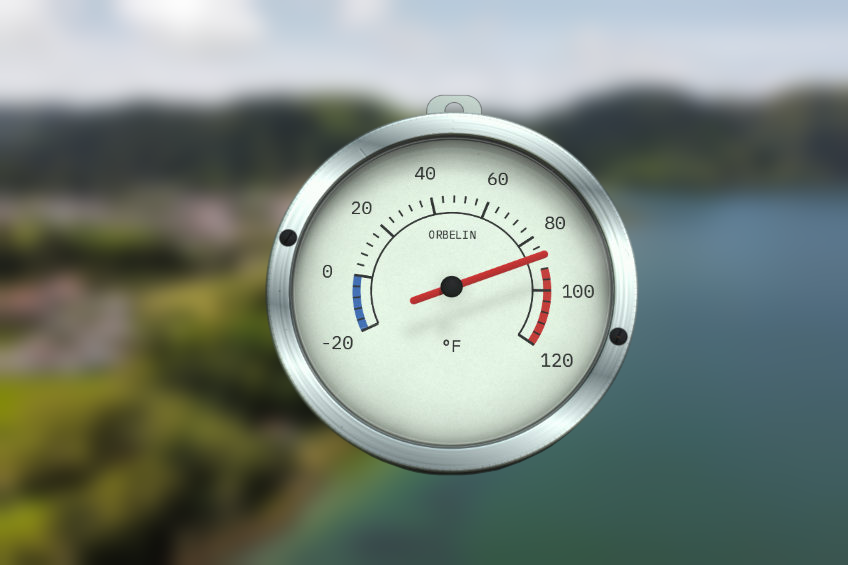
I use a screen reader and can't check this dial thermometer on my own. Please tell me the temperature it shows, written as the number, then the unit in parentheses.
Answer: 88 (°F)
